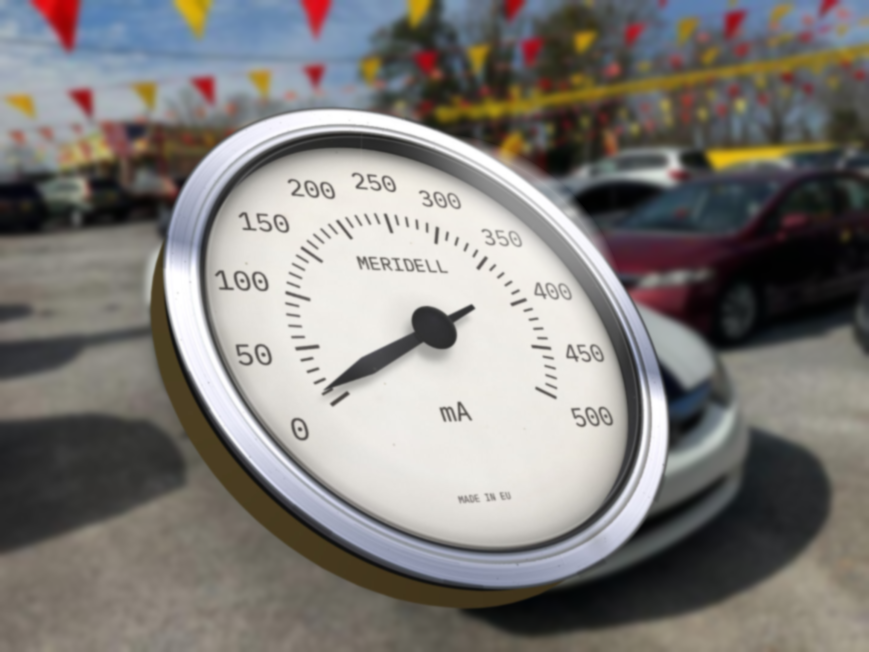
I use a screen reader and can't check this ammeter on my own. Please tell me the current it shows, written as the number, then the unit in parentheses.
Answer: 10 (mA)
